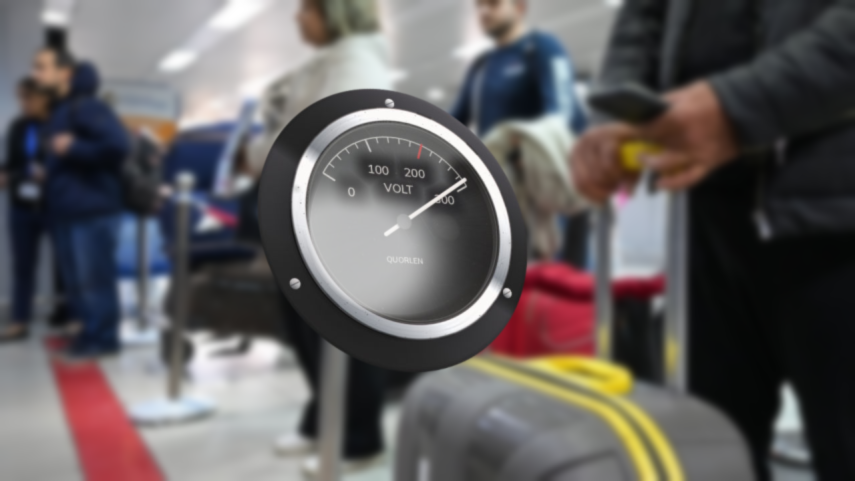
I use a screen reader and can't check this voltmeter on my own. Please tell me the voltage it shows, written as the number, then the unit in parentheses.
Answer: 290 (V)
